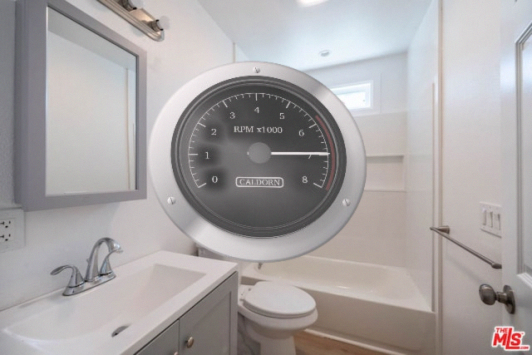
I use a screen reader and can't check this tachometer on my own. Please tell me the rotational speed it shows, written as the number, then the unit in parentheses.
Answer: 7000 (rpm)
